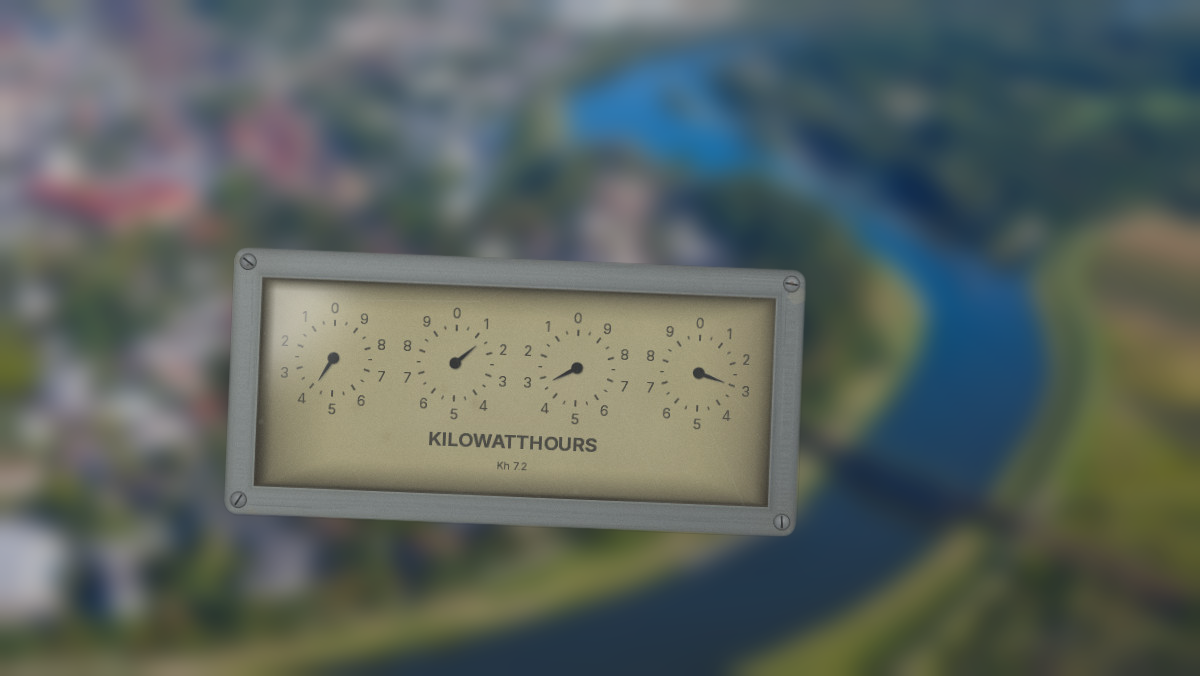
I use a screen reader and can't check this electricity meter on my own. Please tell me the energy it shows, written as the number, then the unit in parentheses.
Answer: 4133 (kWh)
